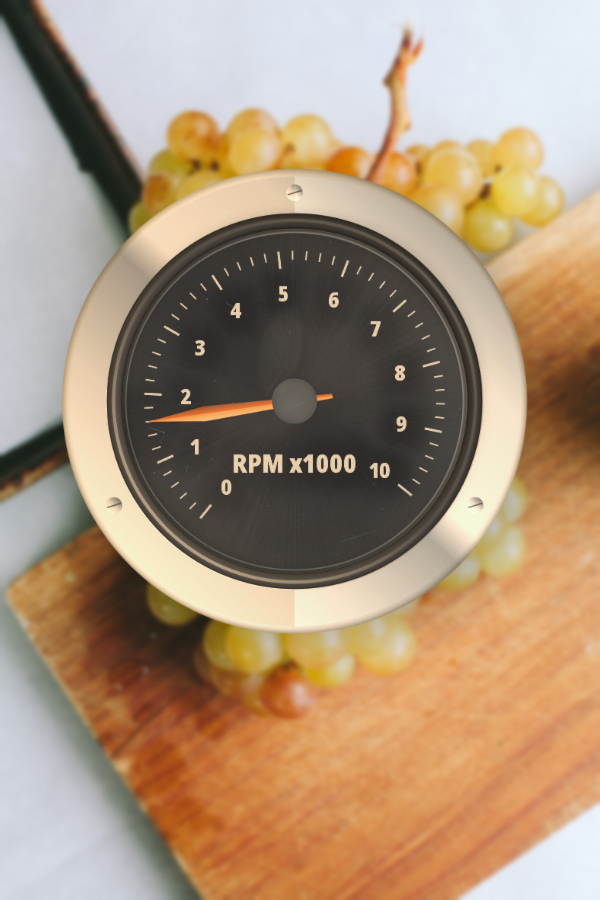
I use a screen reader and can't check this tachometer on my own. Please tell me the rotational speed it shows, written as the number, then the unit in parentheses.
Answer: 1600 (rpm)
